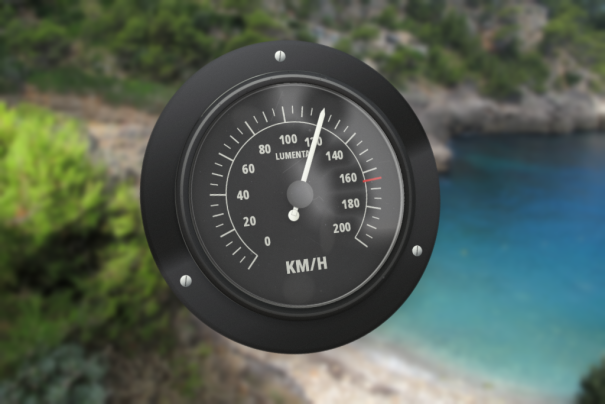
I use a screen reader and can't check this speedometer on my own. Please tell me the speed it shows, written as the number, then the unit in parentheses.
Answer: 120 (km/h)
